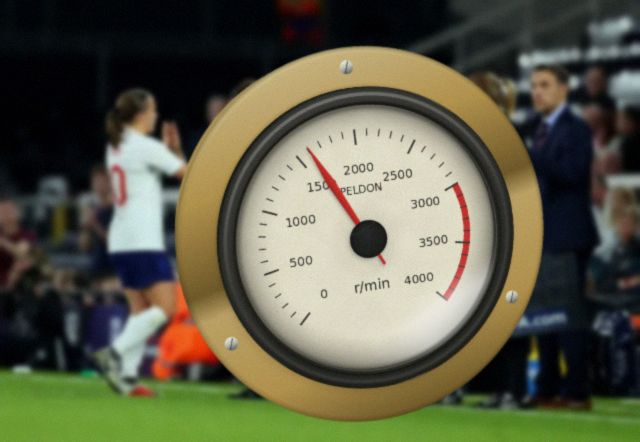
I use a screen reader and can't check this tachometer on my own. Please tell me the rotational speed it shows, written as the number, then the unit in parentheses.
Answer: 1600 (rpm)
